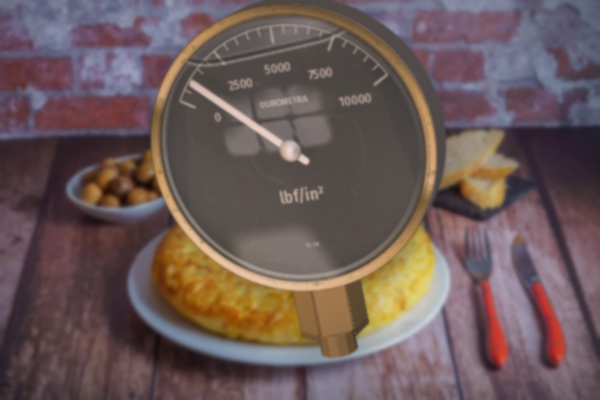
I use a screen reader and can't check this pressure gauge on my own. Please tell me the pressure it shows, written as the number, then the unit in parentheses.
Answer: 1000 (psi)
